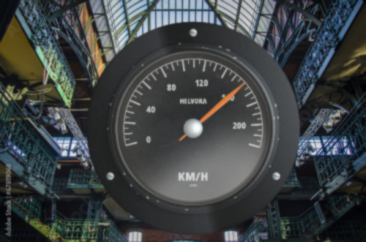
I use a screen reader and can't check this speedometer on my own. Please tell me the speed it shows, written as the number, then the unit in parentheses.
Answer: 160 (km/h)
